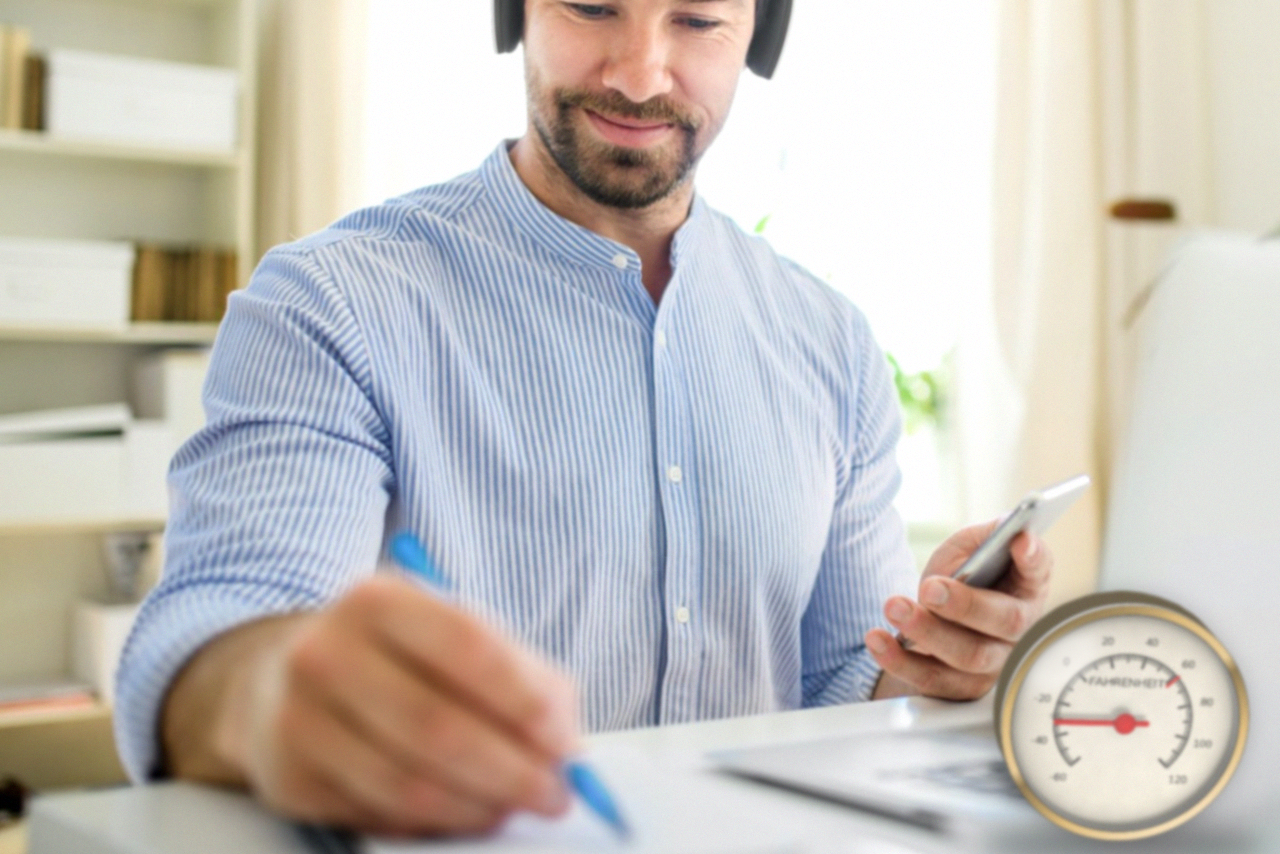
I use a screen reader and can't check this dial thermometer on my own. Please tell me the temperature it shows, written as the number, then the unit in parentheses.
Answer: -30 (°F)
